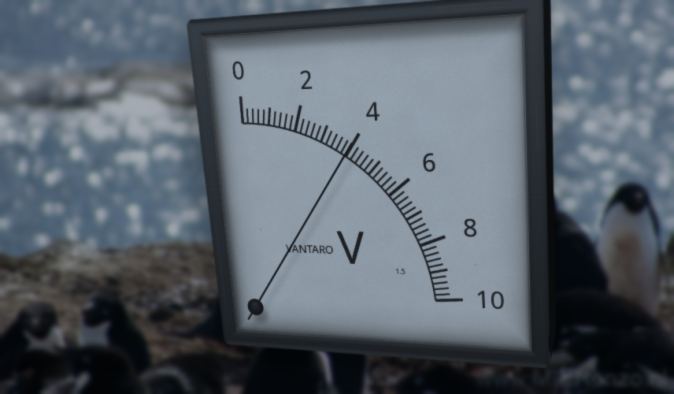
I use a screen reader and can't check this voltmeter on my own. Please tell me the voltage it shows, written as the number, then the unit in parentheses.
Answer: 4 (V)
